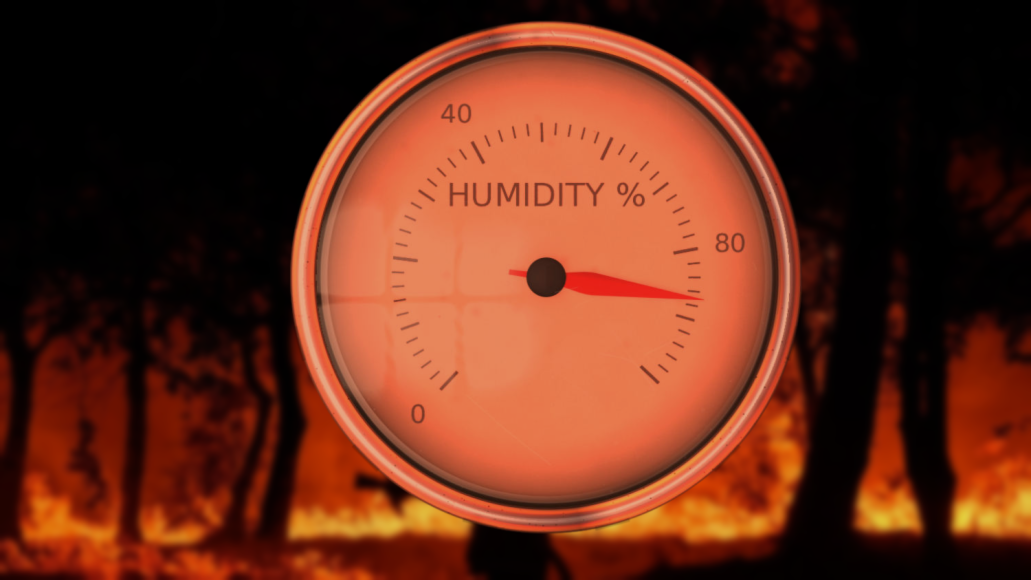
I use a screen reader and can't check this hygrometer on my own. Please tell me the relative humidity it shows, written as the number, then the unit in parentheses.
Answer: 87 (%)
